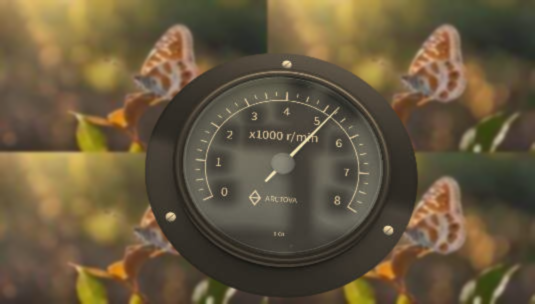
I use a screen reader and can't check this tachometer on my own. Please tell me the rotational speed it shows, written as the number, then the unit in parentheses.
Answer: 5250 (rpm)
